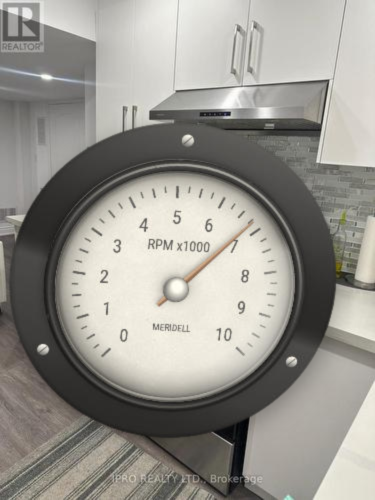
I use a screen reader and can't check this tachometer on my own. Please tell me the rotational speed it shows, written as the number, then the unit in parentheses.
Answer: 6750 (rpm)
